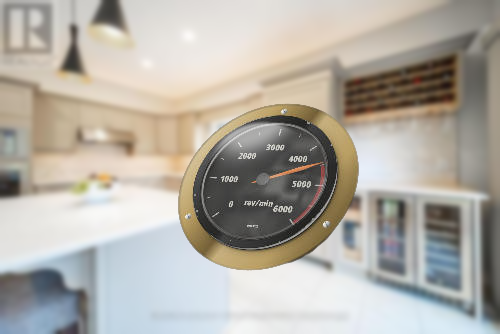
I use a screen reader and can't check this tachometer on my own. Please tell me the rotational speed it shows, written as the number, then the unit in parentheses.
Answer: 4500 (rpm)
